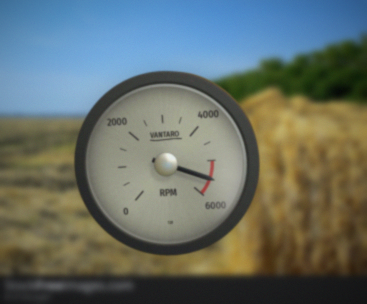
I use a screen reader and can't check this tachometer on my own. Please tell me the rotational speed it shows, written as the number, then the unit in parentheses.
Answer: 5500 (rpm)
